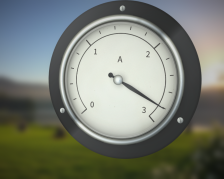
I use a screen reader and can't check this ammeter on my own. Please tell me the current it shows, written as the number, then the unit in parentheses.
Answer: 2.8 (A)
